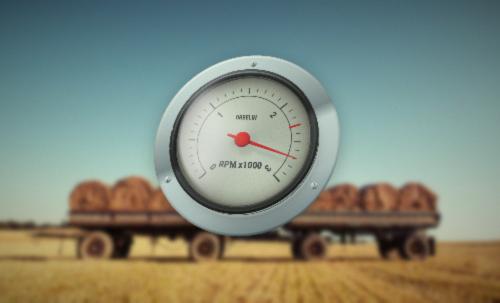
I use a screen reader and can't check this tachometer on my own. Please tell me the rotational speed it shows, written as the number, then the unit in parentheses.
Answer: 2700 (rpm)
